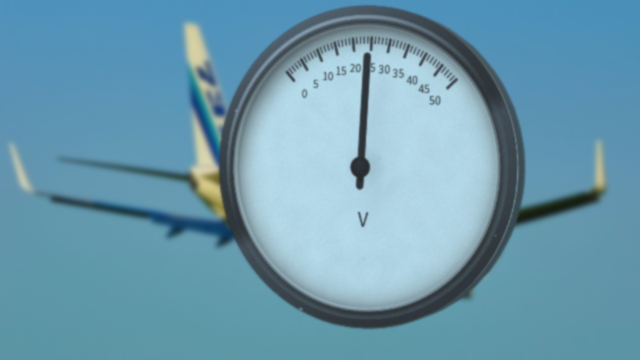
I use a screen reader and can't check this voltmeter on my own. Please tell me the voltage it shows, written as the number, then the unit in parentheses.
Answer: 25 (V)
